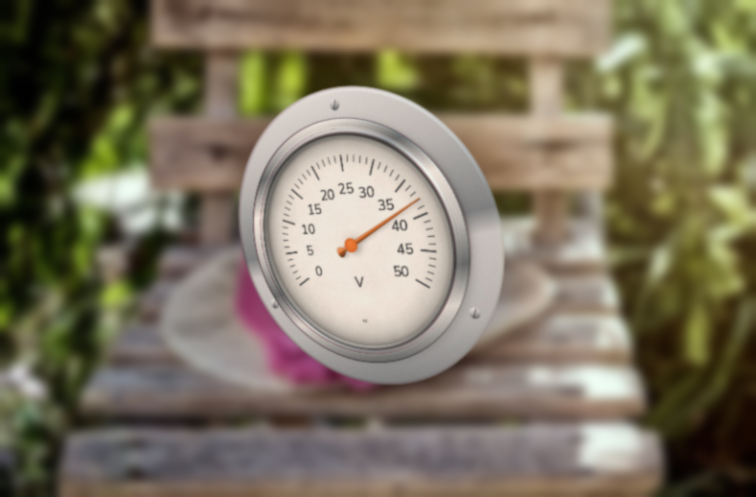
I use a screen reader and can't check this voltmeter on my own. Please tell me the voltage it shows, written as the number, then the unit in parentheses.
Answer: 38 (V)
